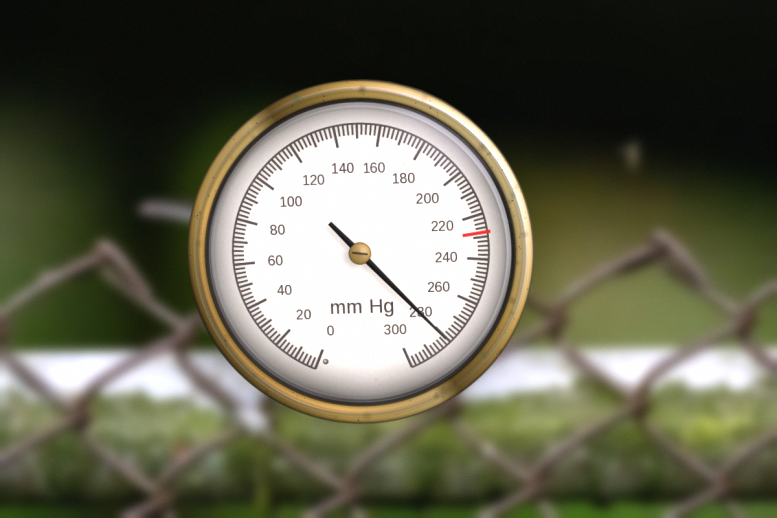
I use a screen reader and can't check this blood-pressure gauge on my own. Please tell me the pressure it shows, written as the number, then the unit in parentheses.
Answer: 280 (mmHg)
